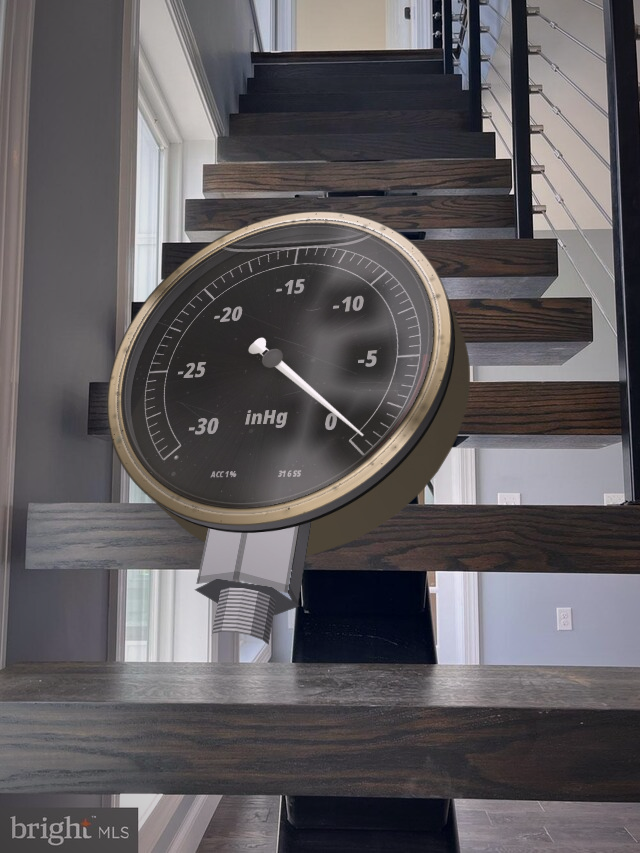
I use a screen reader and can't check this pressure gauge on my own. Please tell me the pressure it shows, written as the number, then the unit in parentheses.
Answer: -0.5 (inHg)
